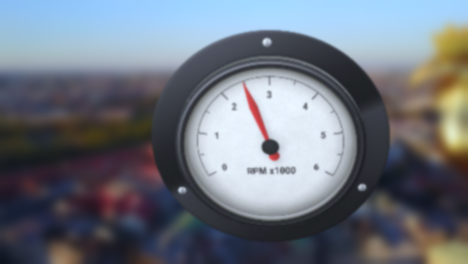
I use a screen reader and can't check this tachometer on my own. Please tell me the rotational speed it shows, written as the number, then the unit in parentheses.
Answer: 2500 (rpm)
